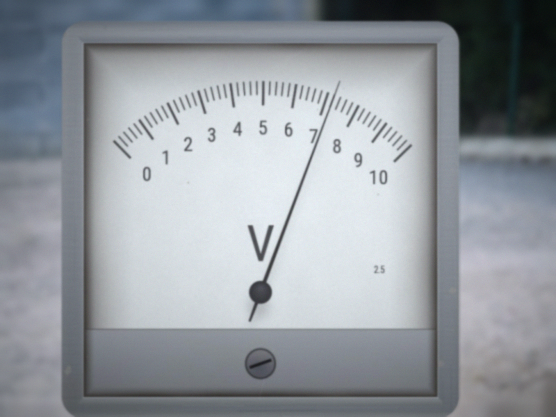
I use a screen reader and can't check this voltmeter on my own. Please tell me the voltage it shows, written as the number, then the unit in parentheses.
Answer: 7.2 (V)
